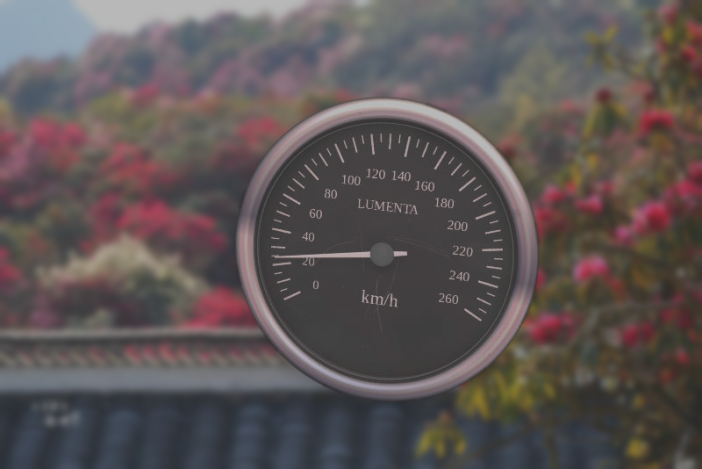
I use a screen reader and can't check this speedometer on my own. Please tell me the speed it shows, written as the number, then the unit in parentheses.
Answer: 25 (km/h)
